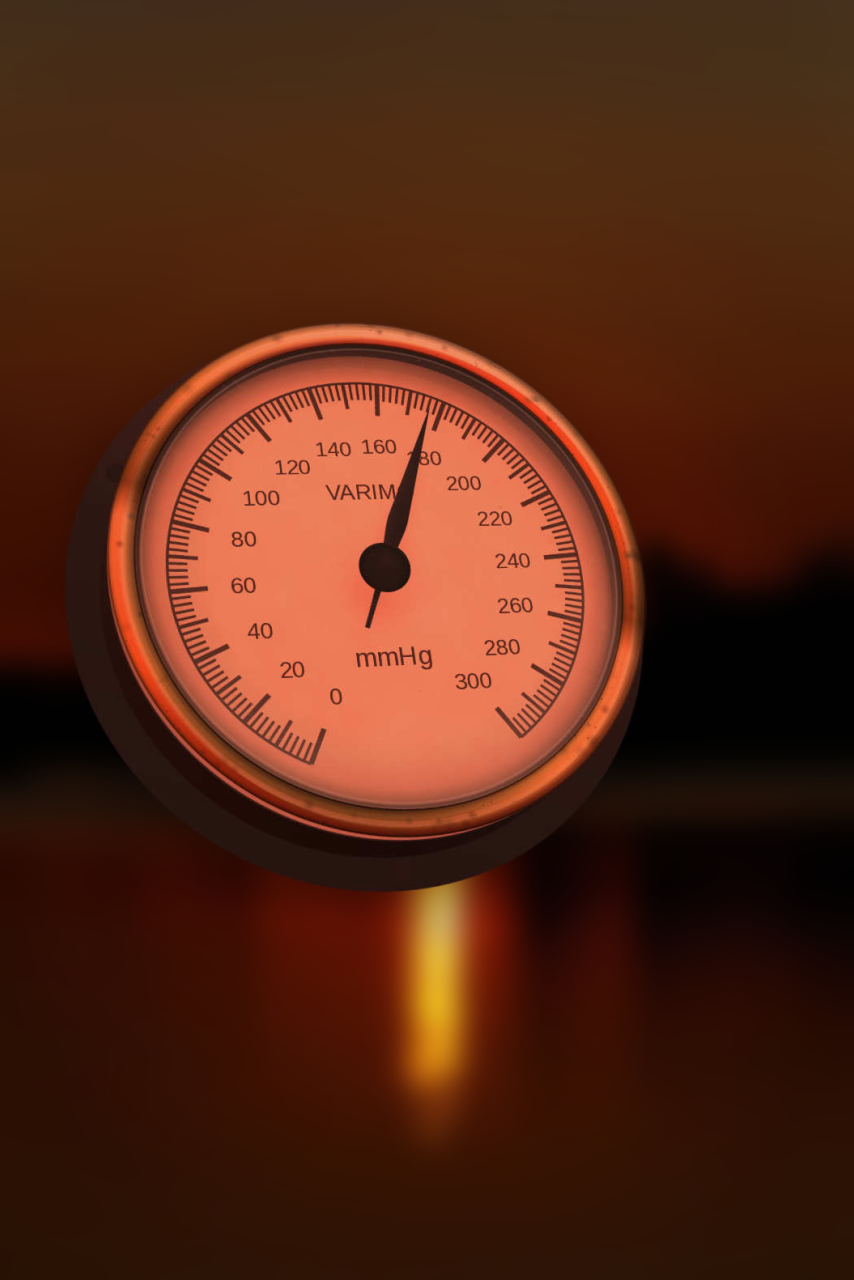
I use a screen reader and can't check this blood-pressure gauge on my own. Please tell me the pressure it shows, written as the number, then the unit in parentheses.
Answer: 176 (mmHg)
